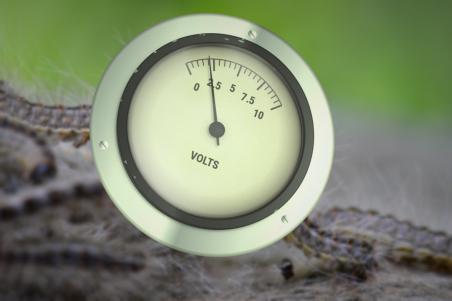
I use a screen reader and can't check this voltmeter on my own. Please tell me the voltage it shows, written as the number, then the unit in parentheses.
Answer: 2 (V)
